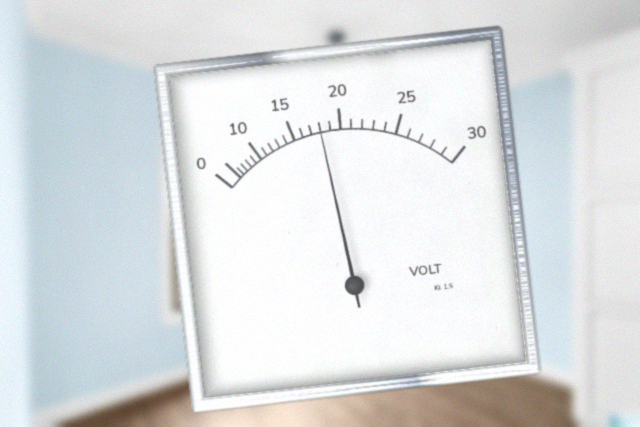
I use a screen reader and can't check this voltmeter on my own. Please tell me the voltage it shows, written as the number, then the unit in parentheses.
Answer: 18 (V)
